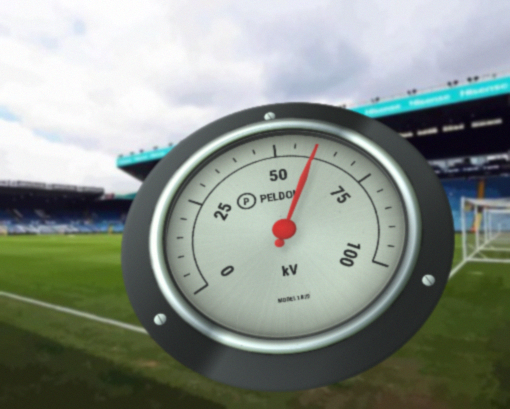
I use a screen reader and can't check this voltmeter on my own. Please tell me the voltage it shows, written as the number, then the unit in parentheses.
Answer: 60 (kV)
